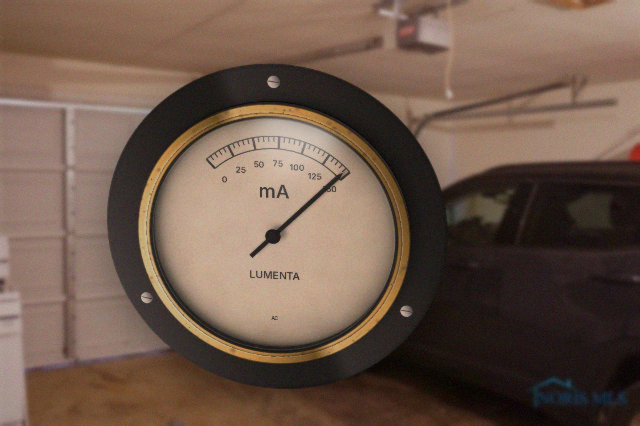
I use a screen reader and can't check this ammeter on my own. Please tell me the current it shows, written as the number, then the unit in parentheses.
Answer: 145 (mA)
